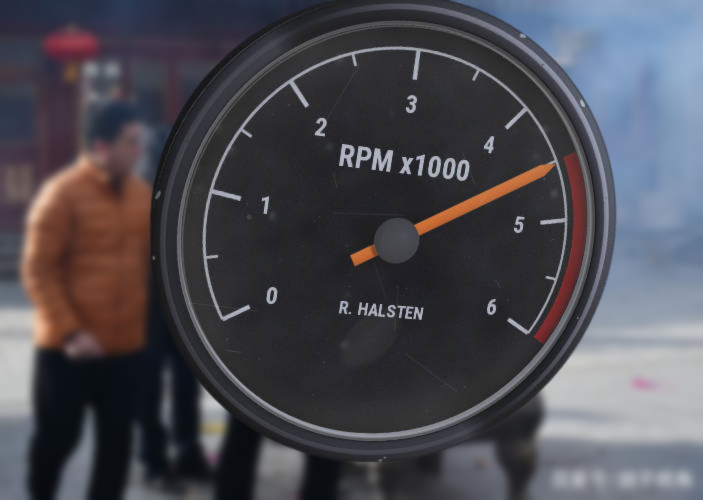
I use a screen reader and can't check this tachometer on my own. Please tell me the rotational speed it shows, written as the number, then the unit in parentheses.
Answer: 4500 (rpm)
